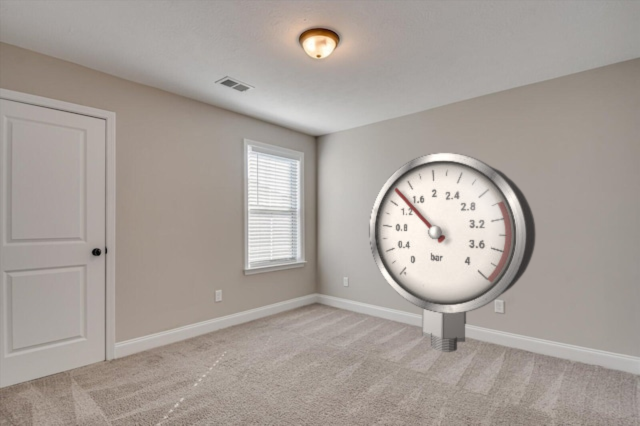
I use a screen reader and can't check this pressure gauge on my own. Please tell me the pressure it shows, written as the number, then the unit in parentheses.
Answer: 1.4 (bar)
